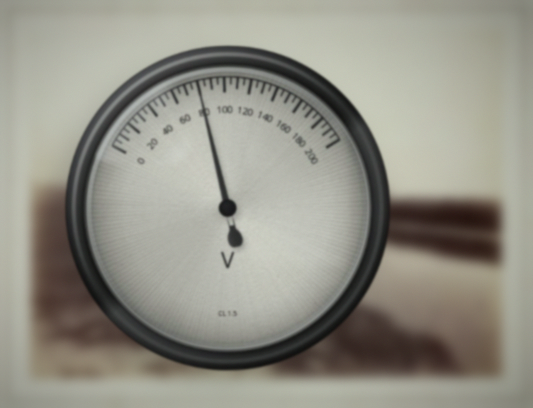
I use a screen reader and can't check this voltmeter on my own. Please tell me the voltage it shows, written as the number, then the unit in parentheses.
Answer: 80 (V)
